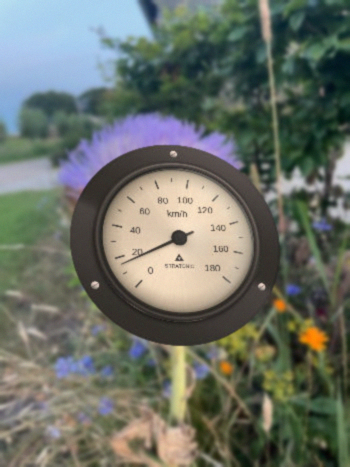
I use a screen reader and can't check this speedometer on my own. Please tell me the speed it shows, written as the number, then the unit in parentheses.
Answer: 15 (km/h)
